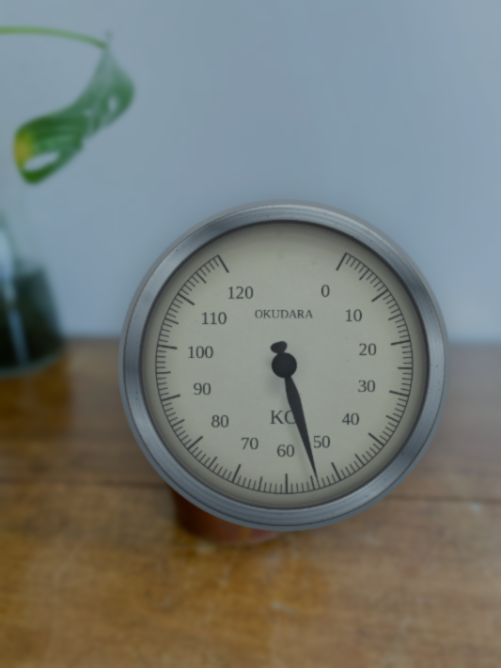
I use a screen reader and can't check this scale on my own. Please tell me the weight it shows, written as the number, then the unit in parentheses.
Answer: 54 (kg)
